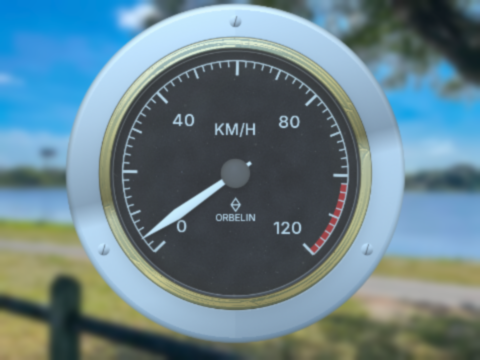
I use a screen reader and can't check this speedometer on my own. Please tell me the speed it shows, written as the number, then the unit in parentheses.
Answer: 4 (km/h)
